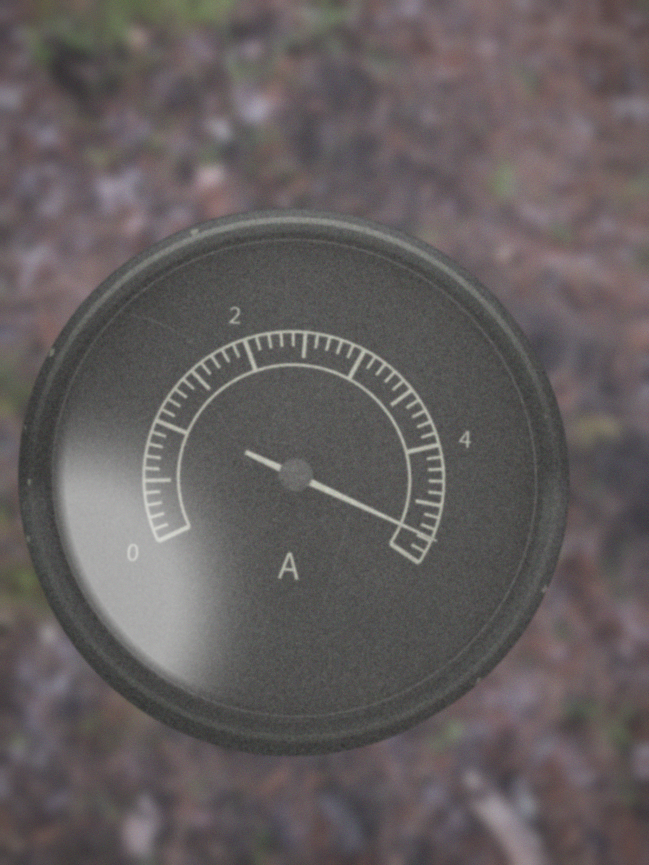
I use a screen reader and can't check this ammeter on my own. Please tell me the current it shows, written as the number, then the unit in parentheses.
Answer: 4.8 (A)
